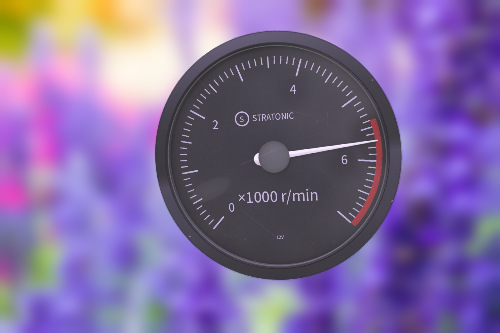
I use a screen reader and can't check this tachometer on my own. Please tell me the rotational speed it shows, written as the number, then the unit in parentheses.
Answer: 5700 (rpm)
